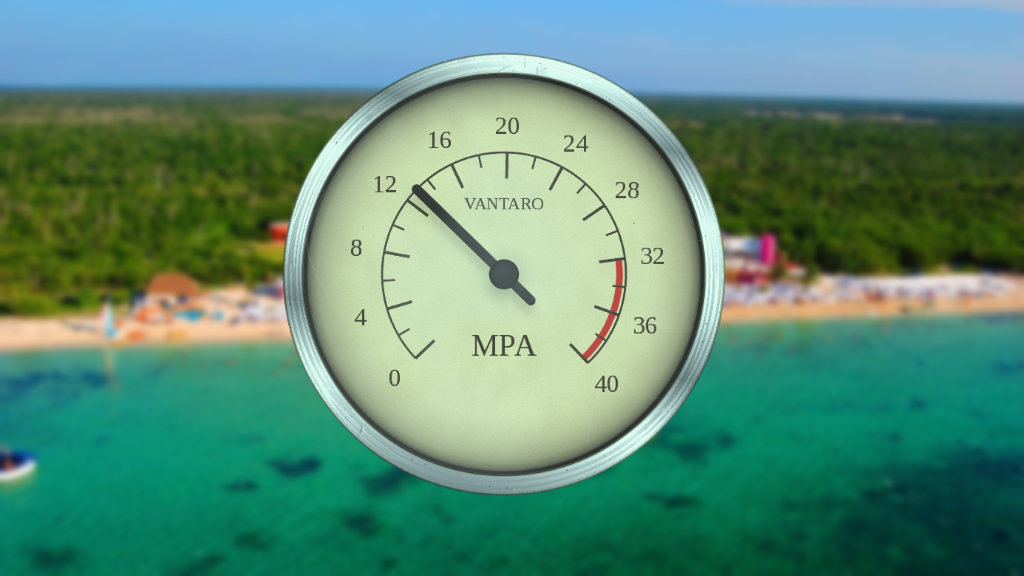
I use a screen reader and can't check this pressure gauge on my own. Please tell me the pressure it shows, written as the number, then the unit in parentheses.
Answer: 13 (MPa)
